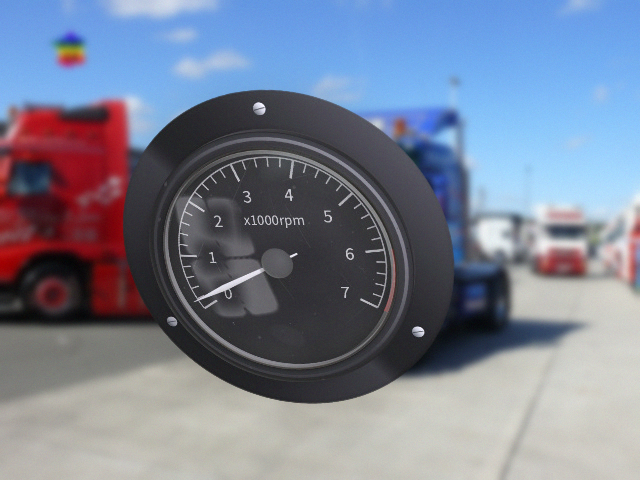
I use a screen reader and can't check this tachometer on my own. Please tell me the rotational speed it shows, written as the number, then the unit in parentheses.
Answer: 200 (rpm)
